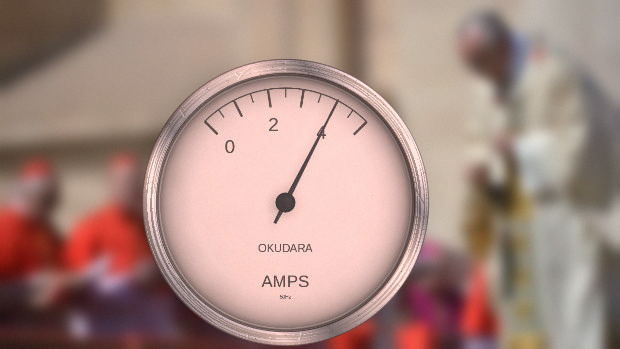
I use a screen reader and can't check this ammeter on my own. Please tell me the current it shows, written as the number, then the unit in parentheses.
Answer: 4 (A)
